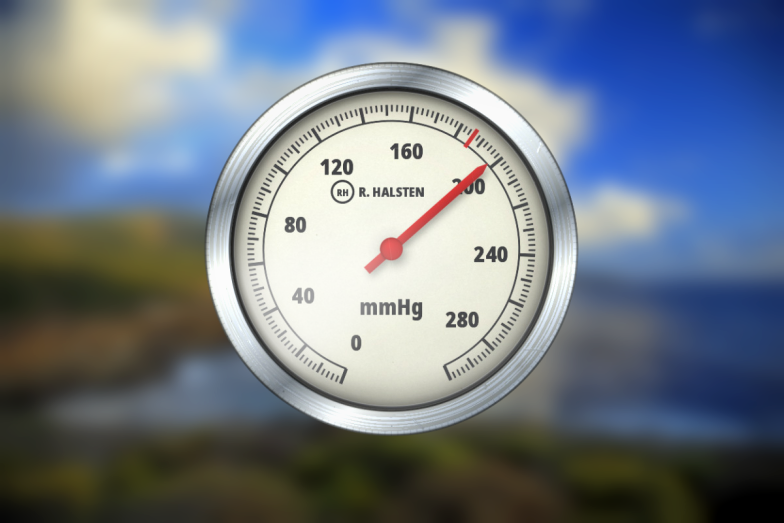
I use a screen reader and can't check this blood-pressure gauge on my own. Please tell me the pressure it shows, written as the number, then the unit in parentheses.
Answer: 198 (mmHg)
